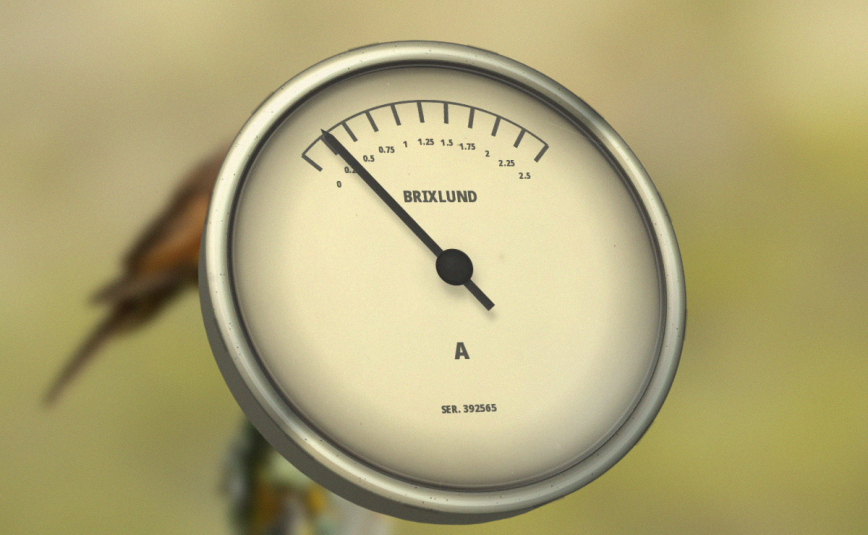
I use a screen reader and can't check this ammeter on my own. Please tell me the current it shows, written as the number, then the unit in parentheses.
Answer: 0.25 (A)
